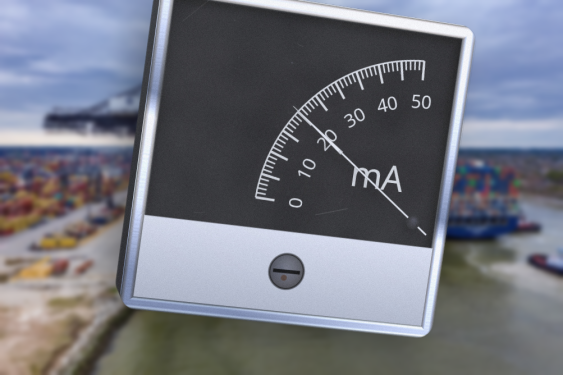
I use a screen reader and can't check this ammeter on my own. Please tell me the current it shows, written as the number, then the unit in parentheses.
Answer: 20 (mA)
